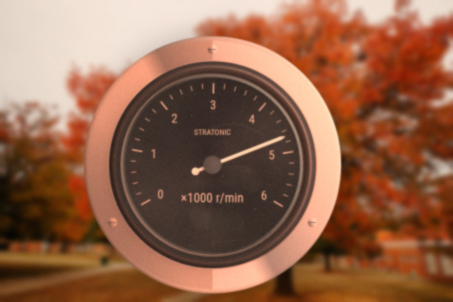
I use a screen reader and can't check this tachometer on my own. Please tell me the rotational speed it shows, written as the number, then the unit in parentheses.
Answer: 4700 (rpm)
